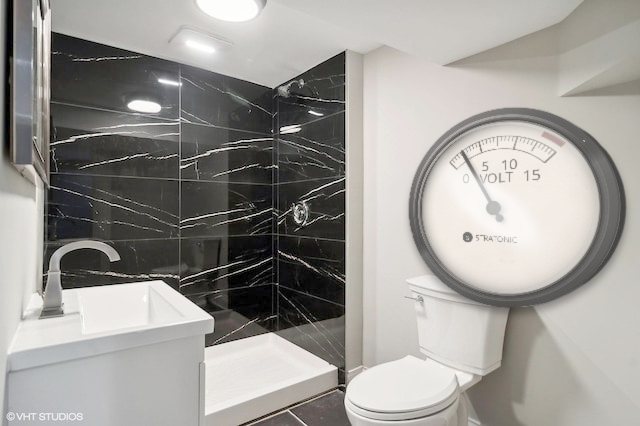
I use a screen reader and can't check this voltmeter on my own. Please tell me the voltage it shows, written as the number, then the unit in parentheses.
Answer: 2.5 (V)
